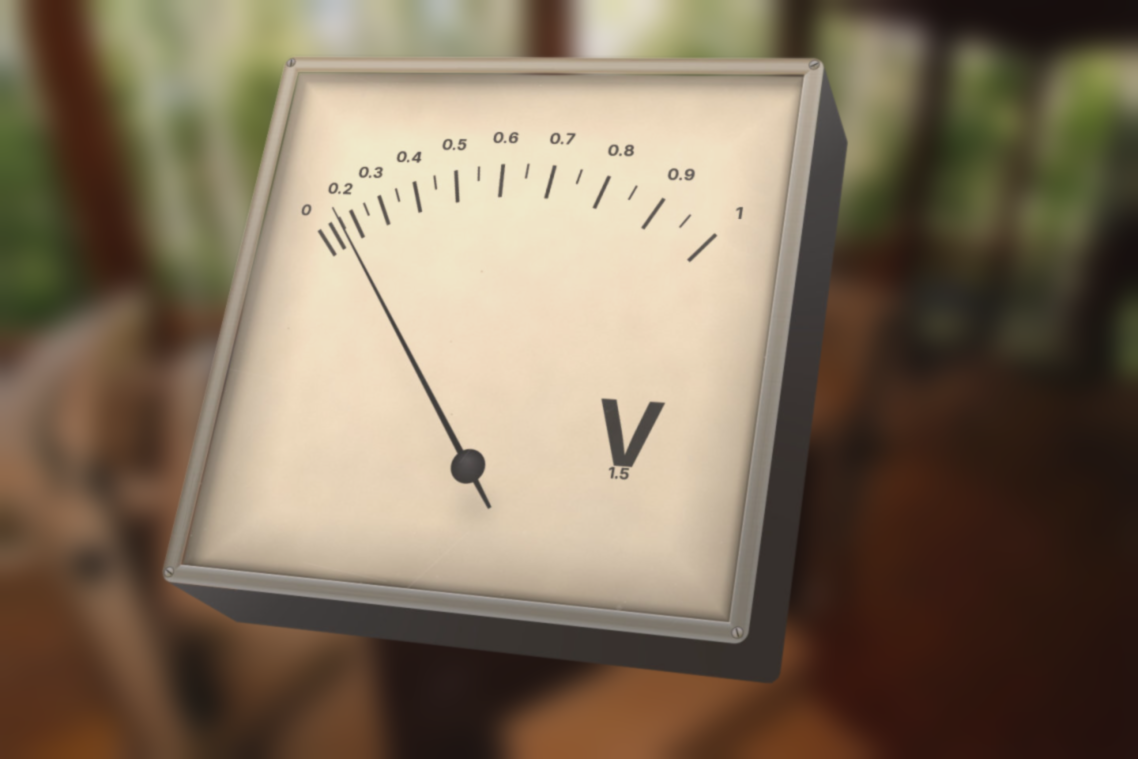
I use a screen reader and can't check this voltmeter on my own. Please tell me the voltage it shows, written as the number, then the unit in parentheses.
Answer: 0.15 (V)
